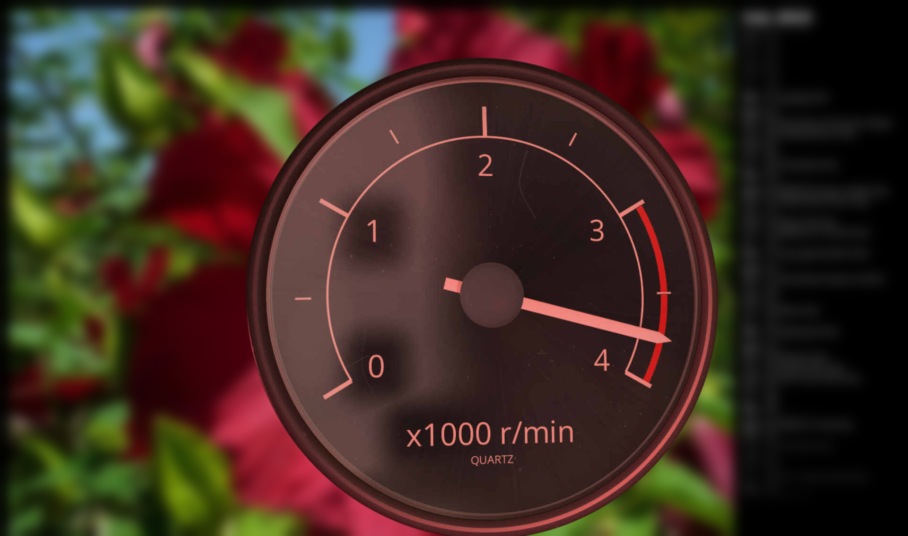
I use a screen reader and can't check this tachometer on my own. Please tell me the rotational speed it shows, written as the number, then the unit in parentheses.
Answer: 3750 (rpm)
